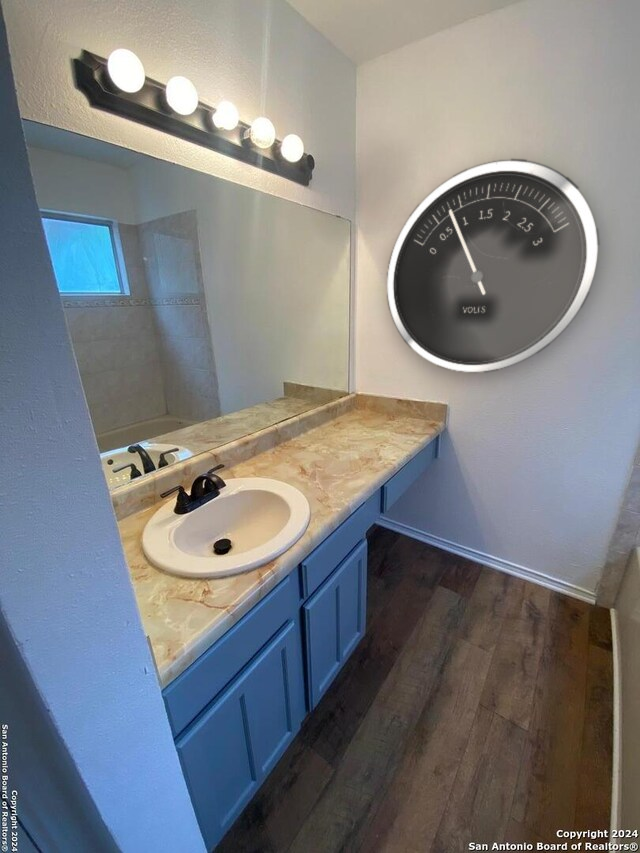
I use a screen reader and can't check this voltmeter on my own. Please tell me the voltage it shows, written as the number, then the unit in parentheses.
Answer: 0.8 (V)
